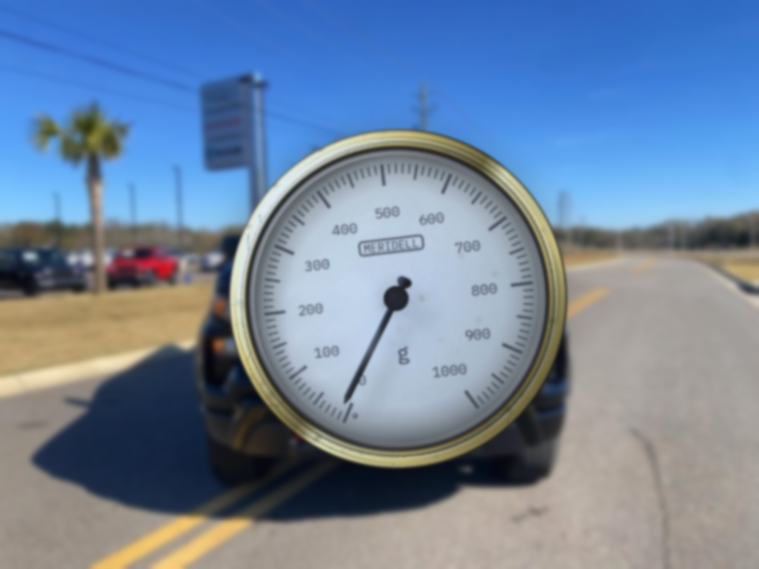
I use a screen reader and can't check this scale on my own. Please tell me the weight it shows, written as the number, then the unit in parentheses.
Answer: 10 (g)
